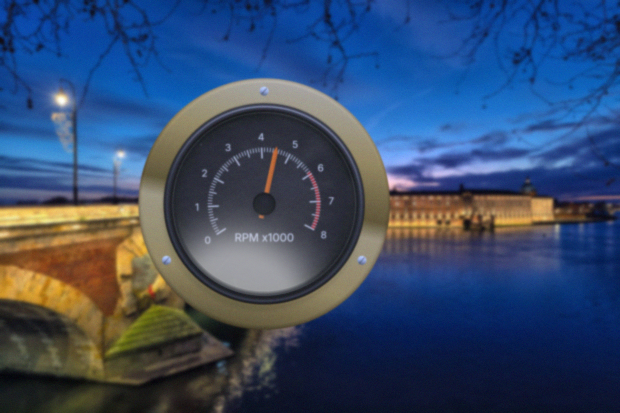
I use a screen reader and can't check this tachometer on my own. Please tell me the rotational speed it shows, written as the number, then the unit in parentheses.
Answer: 4500 (rpm)
